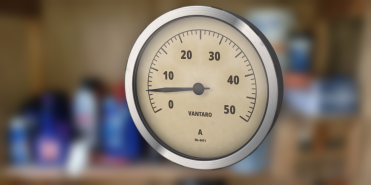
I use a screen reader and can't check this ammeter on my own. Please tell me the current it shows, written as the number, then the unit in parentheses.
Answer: 5 (A)
